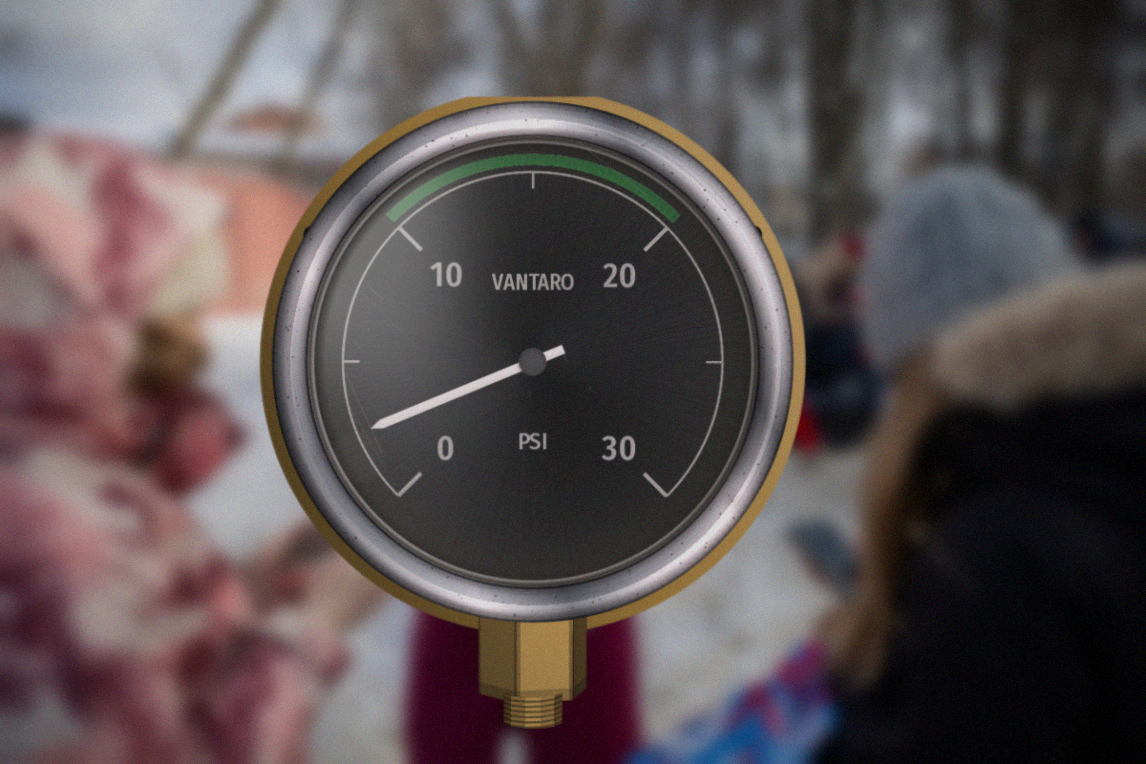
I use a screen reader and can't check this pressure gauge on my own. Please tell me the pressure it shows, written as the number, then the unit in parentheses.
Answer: 2.5 (psi)
